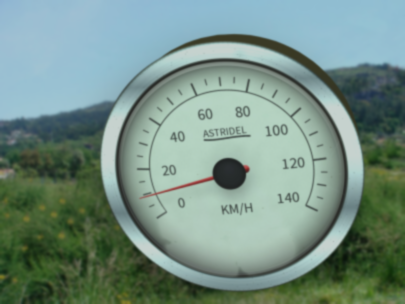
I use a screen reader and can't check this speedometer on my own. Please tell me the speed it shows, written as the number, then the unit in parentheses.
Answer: 10 (km/h)
